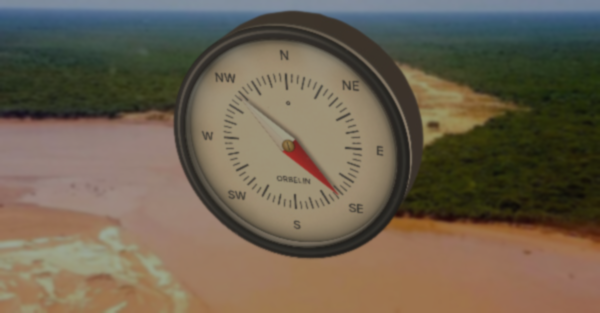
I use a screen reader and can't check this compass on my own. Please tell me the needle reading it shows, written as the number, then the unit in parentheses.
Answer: 135 (°)
